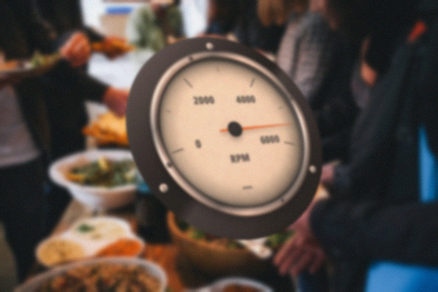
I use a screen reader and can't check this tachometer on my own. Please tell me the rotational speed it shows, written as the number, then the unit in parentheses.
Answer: 5500 (rpm)
